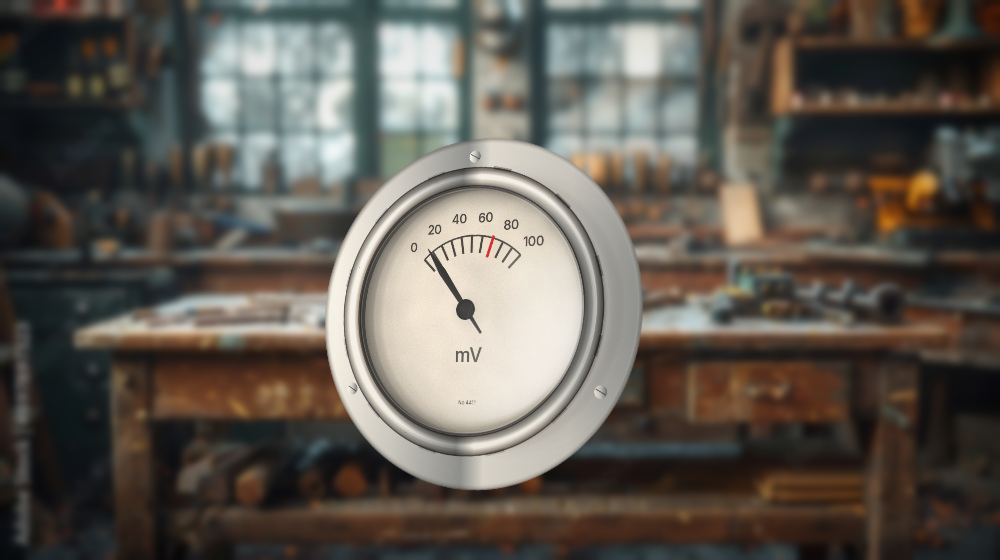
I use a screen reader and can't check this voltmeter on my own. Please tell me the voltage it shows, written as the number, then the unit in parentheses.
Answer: 10 (mV)
